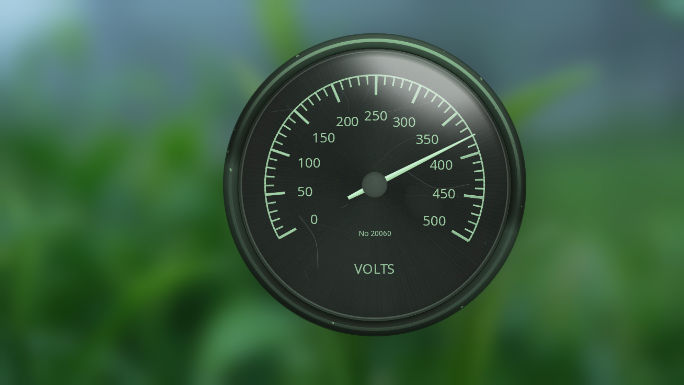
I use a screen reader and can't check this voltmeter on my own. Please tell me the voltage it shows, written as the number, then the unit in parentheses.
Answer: 380 (V)
